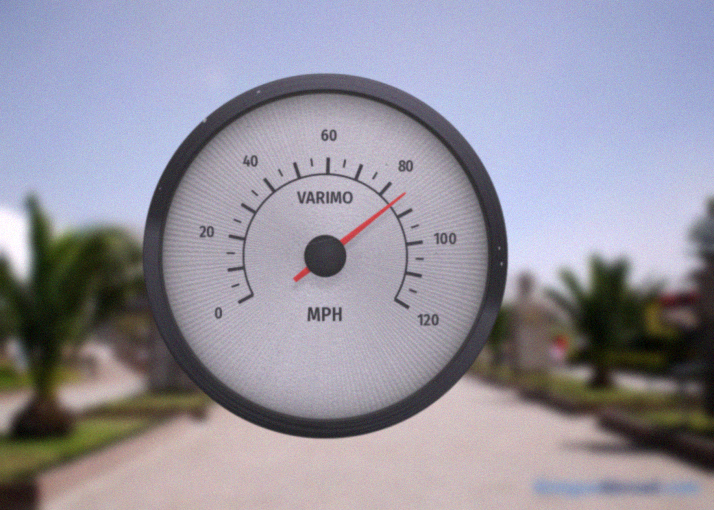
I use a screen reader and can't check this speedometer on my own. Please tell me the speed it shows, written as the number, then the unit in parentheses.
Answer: 85 (mph)
